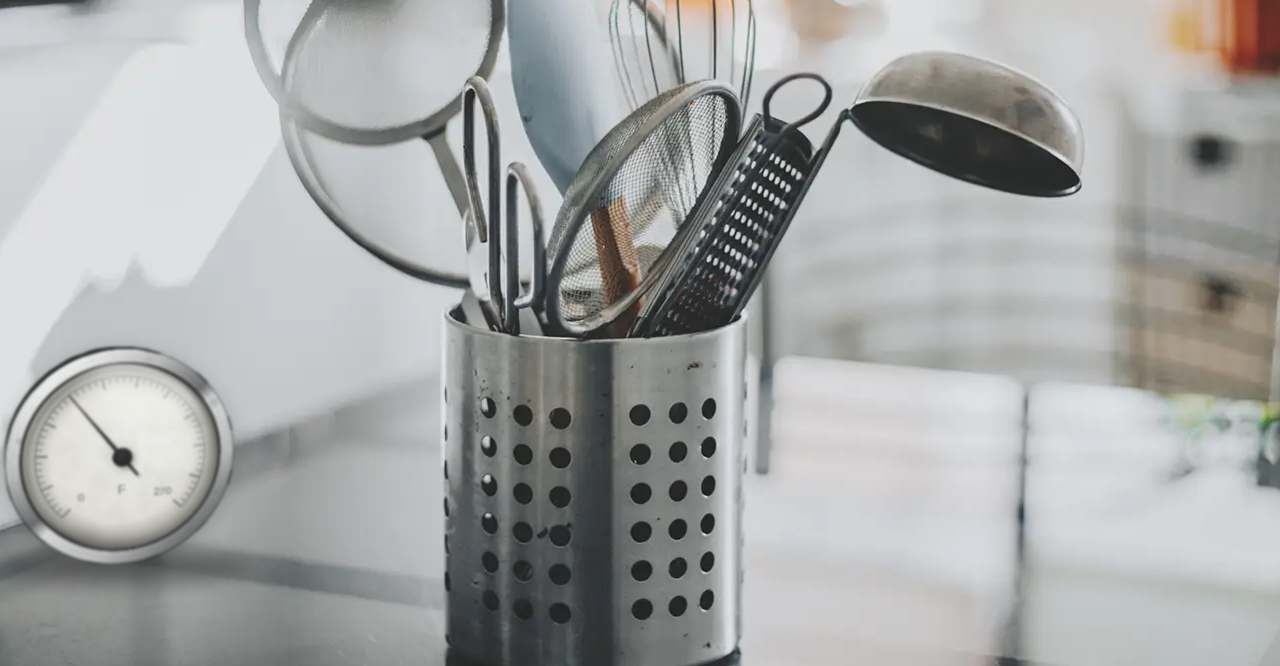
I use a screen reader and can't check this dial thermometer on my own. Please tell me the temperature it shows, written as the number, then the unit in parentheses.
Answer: 80 (°F)
